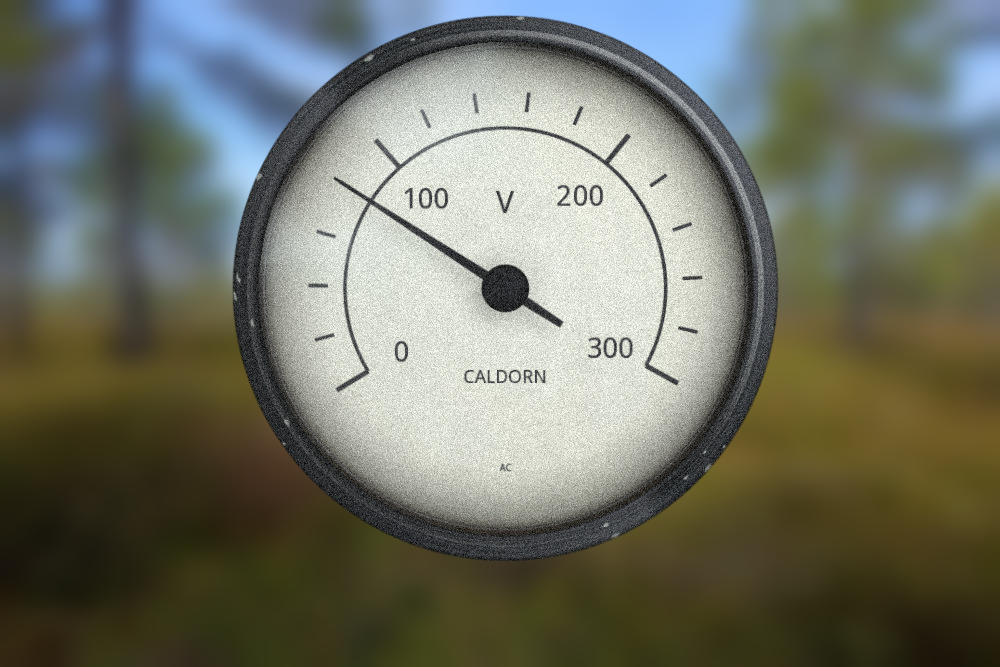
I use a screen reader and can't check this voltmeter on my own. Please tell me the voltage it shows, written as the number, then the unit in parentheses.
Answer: 80 (V)
